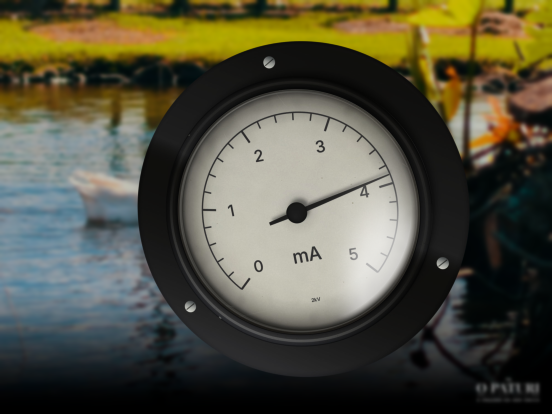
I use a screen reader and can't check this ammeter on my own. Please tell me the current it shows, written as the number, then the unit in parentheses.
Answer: 3.9 (mA)
